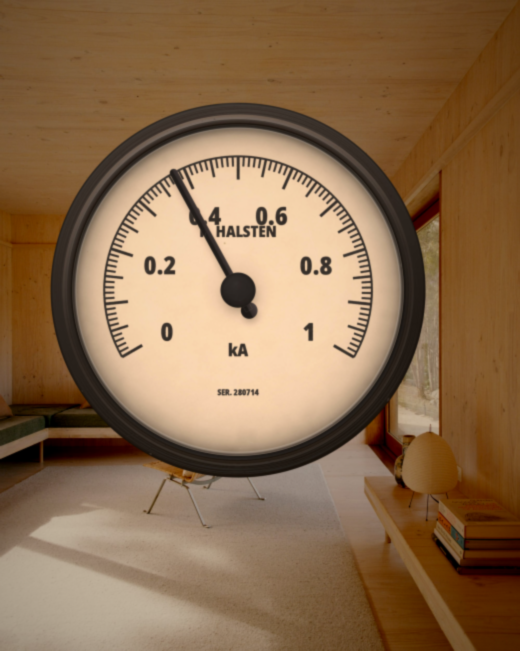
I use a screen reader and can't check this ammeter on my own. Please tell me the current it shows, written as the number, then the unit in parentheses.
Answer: 0.38 (kA)
